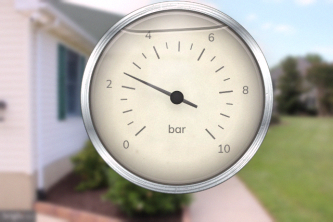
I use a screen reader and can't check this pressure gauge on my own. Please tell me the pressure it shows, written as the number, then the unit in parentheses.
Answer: 2.5 (bar)
